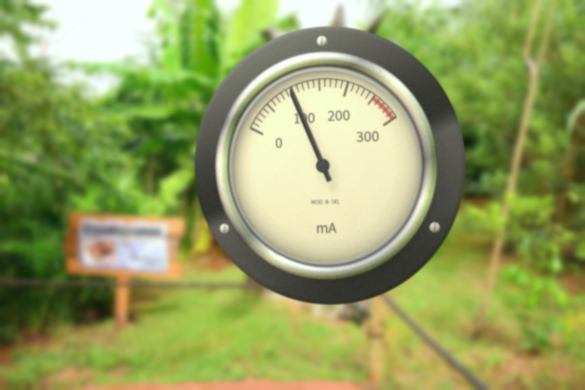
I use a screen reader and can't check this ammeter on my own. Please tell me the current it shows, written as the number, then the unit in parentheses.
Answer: 100 (mA)
